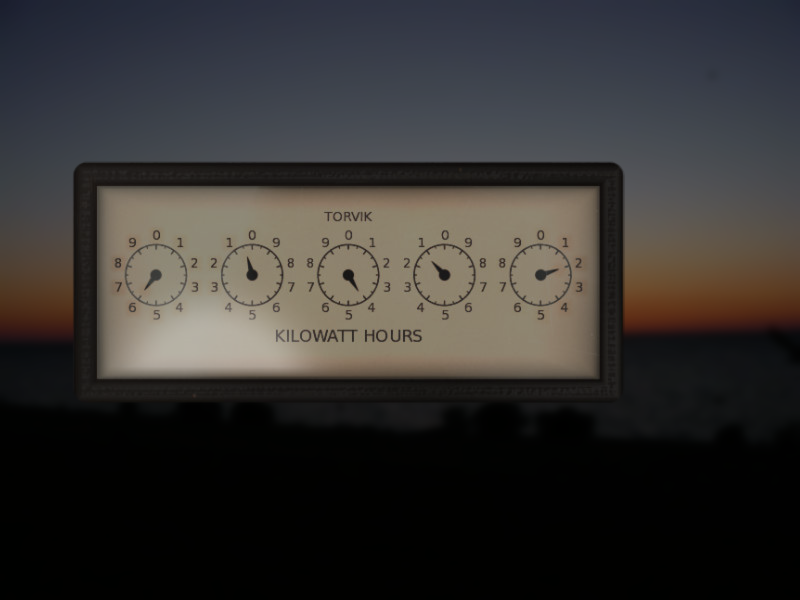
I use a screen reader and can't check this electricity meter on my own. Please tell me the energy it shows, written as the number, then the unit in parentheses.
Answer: 60412 (kWh)
